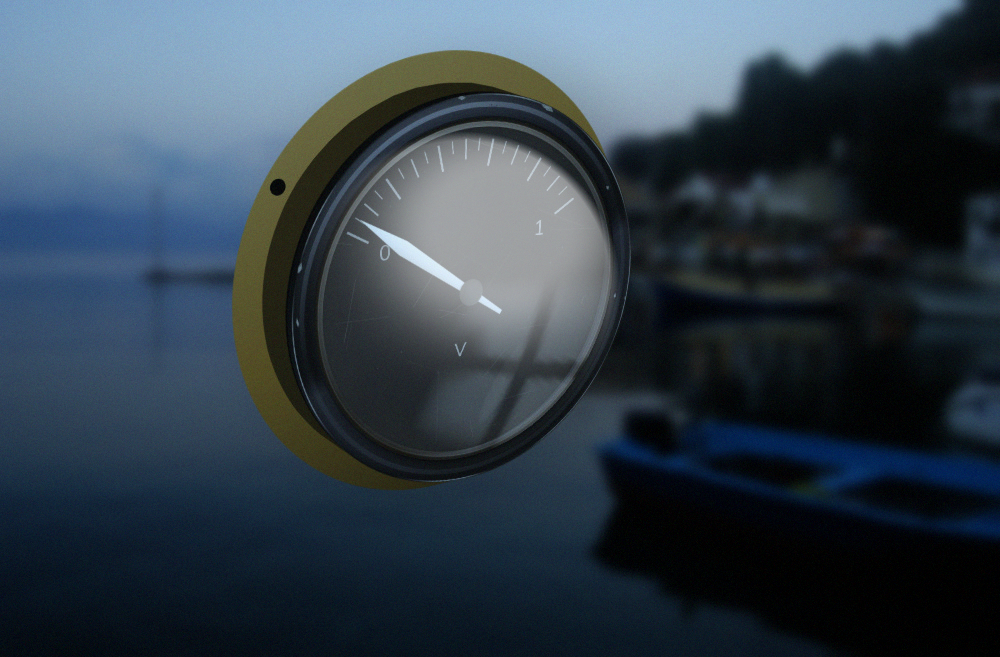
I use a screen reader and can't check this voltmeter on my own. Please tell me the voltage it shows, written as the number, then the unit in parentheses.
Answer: 0.05 (V)
